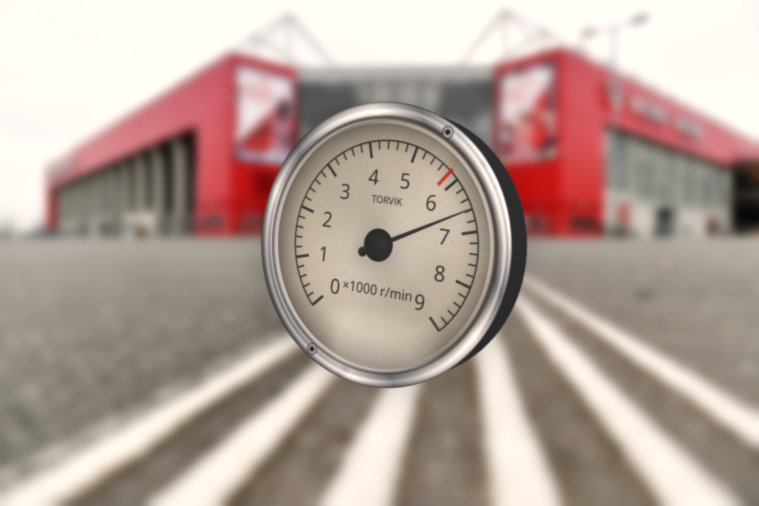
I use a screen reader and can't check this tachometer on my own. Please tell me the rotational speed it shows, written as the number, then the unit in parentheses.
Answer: 6600 (rpm)
